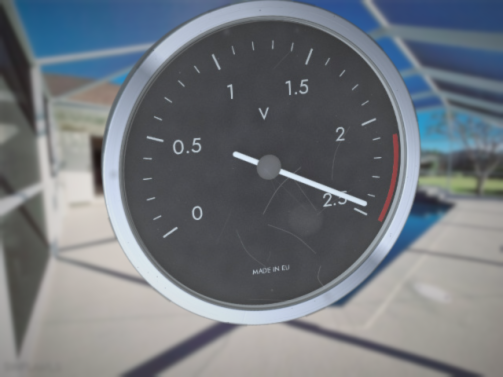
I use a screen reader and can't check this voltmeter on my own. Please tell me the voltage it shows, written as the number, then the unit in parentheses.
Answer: 2.45 (V)
